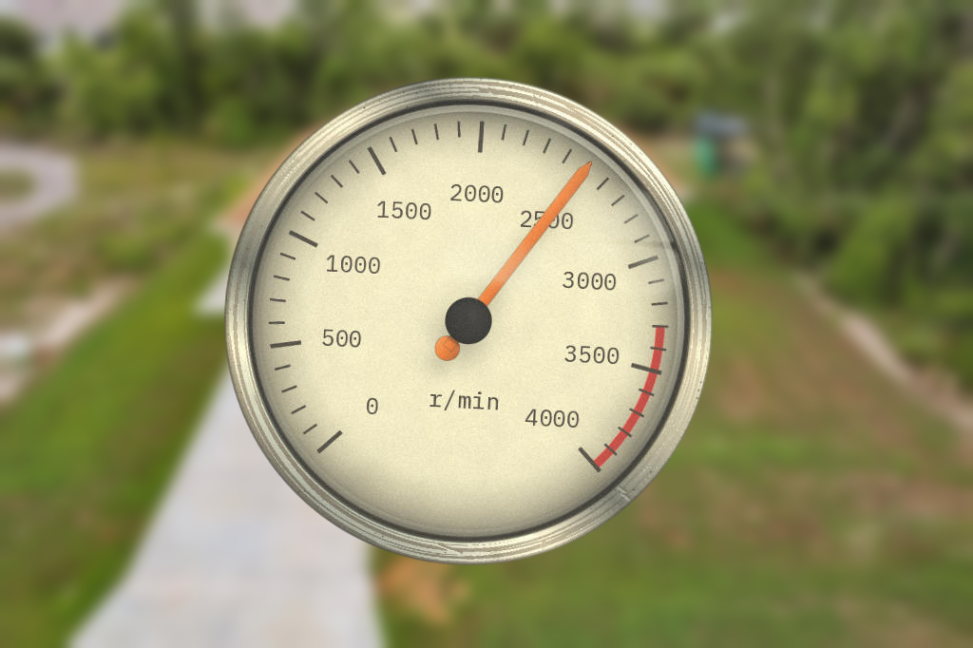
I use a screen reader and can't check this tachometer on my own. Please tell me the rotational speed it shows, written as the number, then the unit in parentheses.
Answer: 2500 (rpm)
